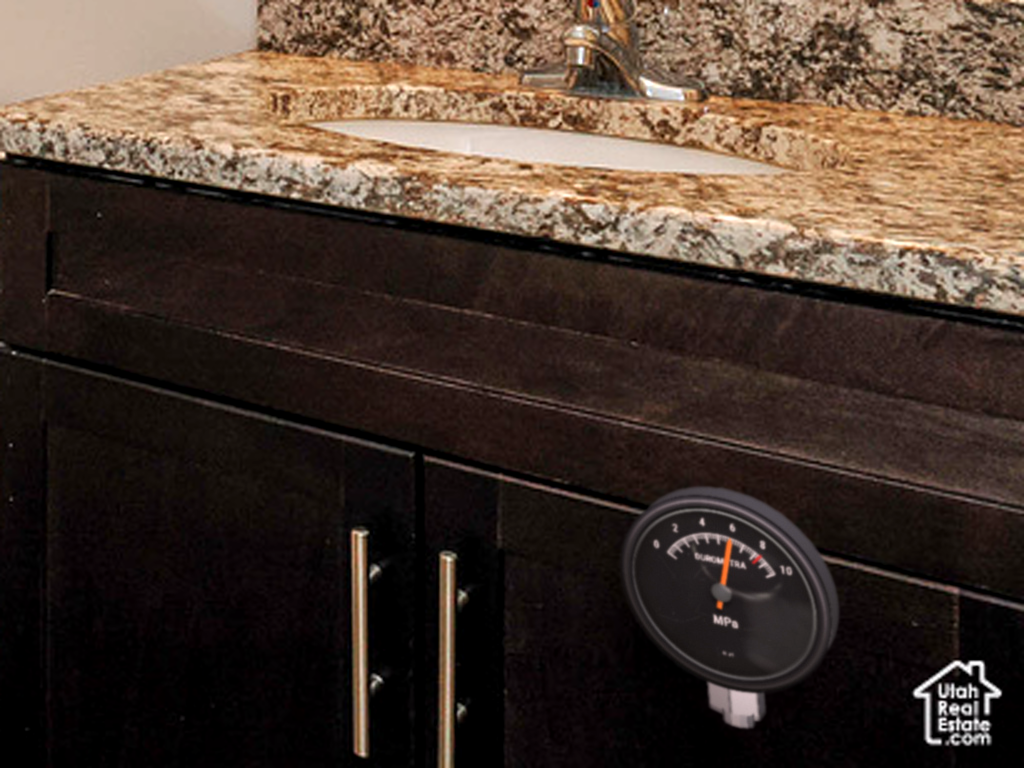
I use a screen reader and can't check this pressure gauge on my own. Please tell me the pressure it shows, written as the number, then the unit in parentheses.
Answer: 6 (MPa)
